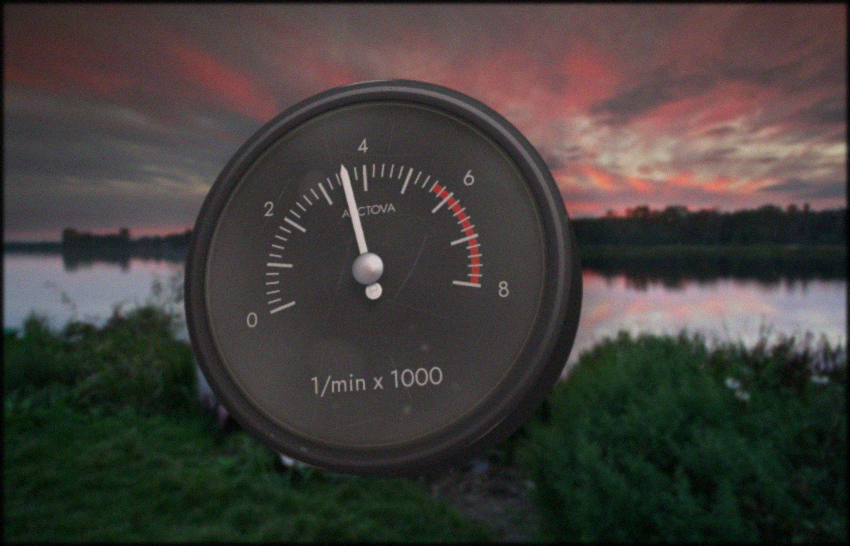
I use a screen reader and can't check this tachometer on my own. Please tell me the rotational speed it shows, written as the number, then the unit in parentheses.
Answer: 3600 (rpm)
